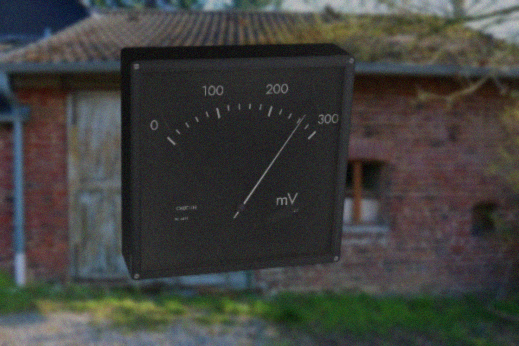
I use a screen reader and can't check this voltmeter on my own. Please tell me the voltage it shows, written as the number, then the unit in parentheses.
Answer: 260 (mV)
